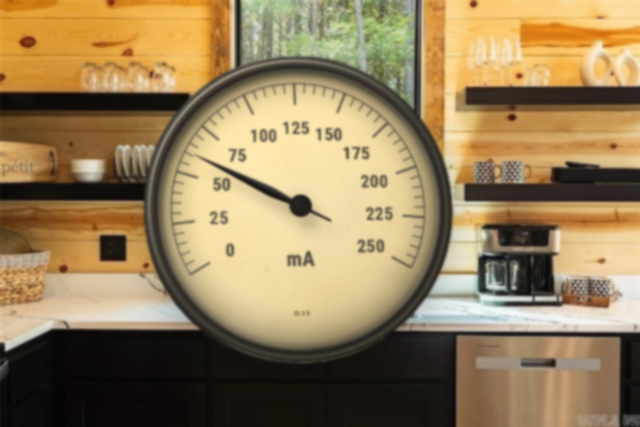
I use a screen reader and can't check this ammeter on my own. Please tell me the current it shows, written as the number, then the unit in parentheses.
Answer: 60 (mA)
